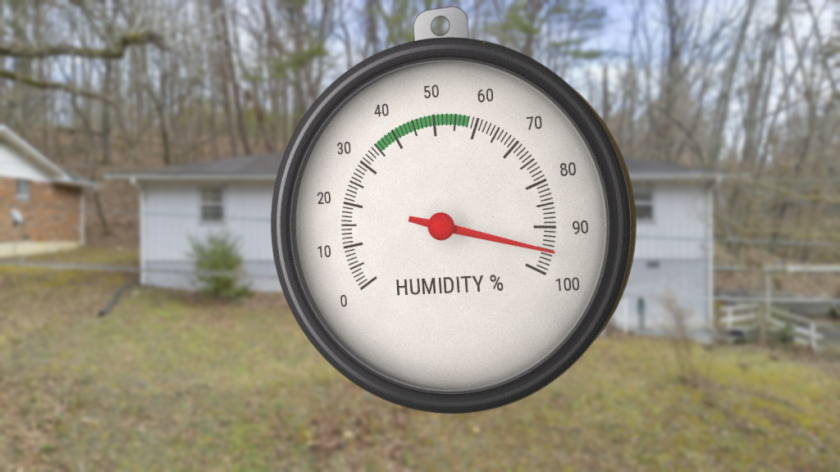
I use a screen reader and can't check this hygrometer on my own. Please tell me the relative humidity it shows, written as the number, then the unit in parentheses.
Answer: 95 (%)
